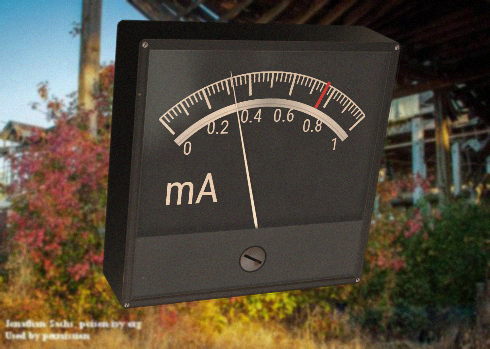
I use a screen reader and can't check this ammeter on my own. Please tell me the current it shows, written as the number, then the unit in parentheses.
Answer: 0.32 (mA)
